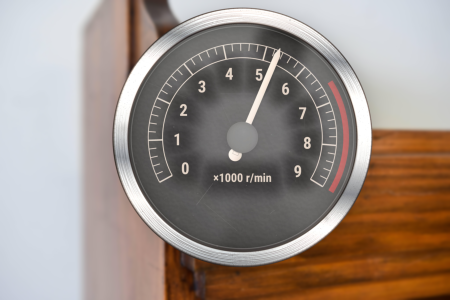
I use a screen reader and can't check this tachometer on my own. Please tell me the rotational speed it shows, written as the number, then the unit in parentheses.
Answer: 5300 (rpm)
